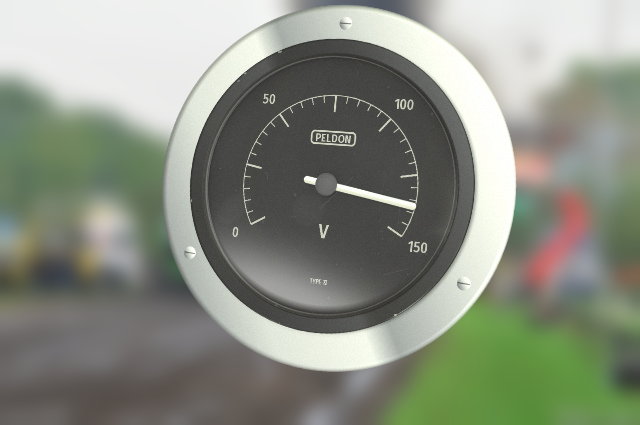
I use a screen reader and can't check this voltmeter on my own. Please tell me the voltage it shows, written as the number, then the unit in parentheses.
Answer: 137.5 (V)
